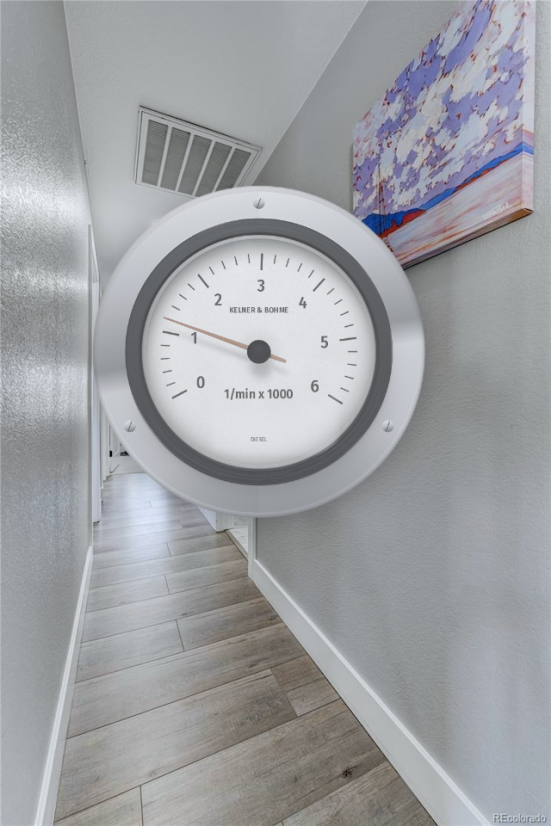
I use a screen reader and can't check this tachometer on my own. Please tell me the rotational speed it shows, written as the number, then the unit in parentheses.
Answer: 1200 (rpm)
